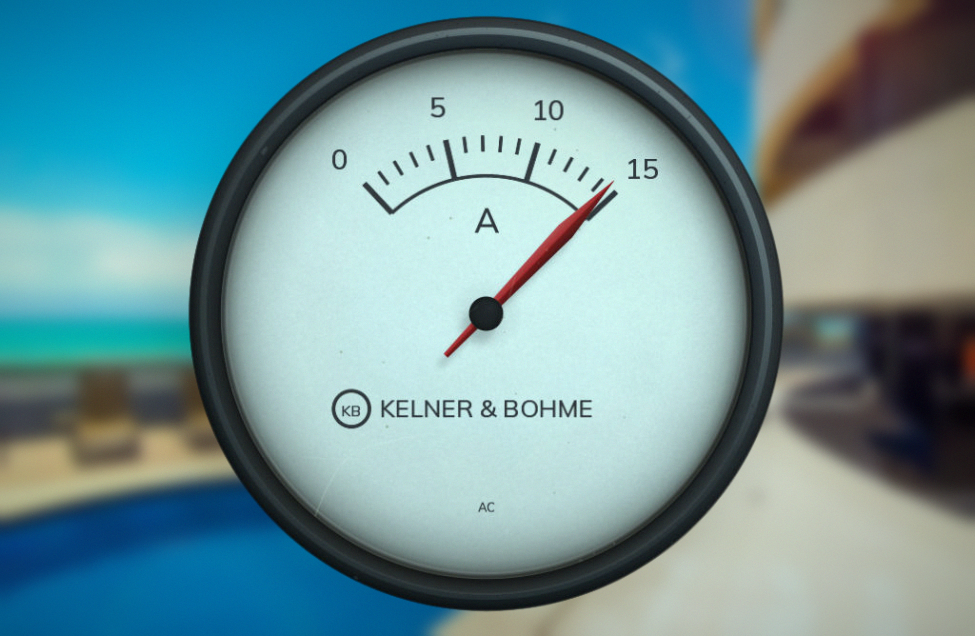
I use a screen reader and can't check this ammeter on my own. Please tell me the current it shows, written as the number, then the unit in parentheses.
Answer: 14.5 (A)
